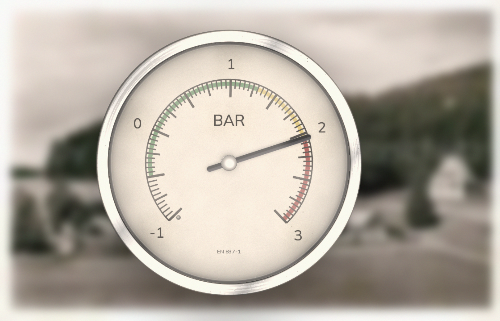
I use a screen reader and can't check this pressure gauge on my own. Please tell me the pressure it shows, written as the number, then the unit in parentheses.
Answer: 2.05 (bar)
